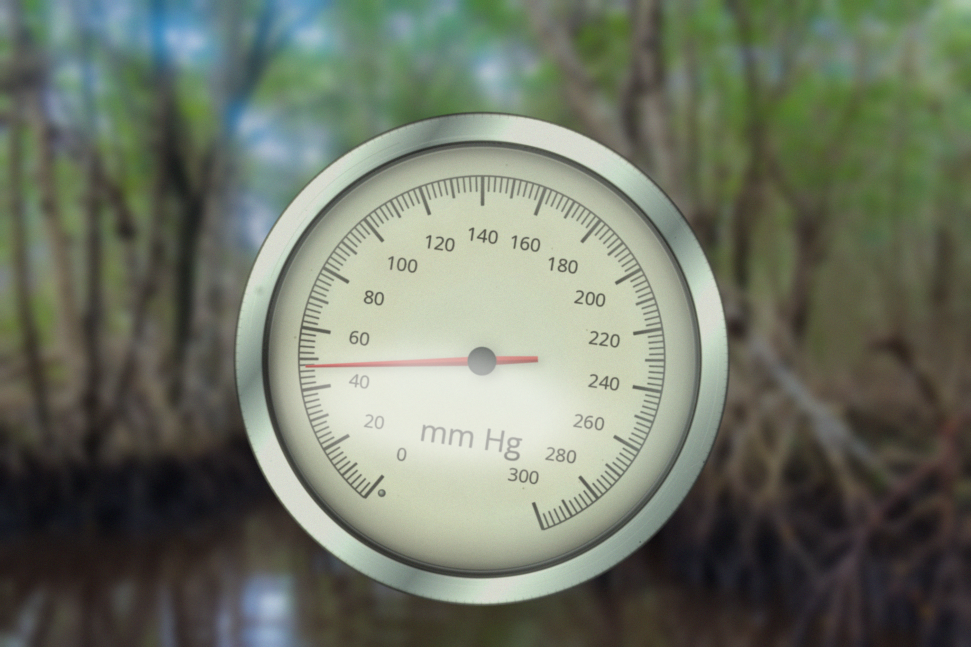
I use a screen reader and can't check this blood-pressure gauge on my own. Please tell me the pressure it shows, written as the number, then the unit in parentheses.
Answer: 48 (mmHg)
